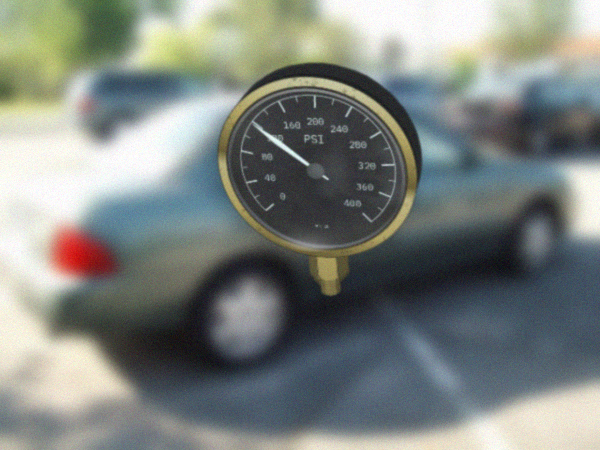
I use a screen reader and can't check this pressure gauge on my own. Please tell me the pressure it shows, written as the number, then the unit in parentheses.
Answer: 120 (psi)
